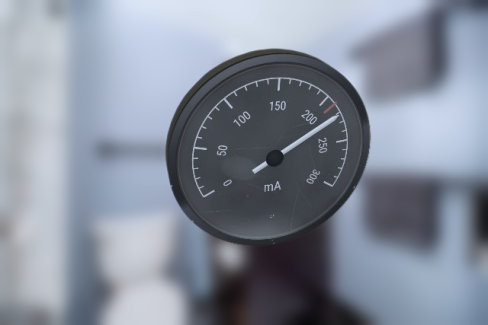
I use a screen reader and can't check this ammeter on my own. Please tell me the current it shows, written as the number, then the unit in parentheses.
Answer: 220 (mA)
